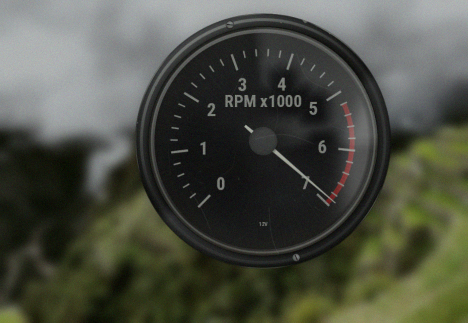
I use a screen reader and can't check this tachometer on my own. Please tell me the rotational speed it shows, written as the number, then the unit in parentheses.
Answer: 6900 (rpm)
